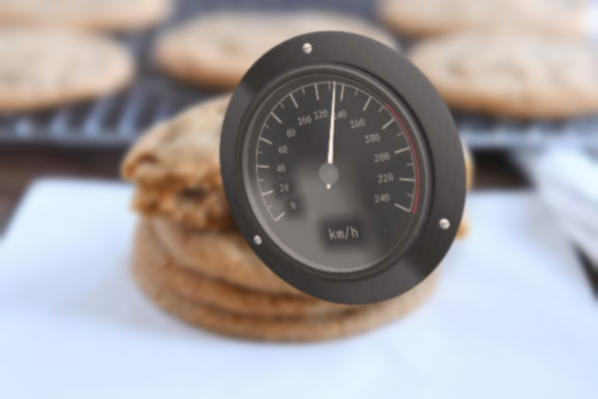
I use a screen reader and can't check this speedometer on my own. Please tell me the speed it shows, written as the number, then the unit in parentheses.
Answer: 135 (km/h)
